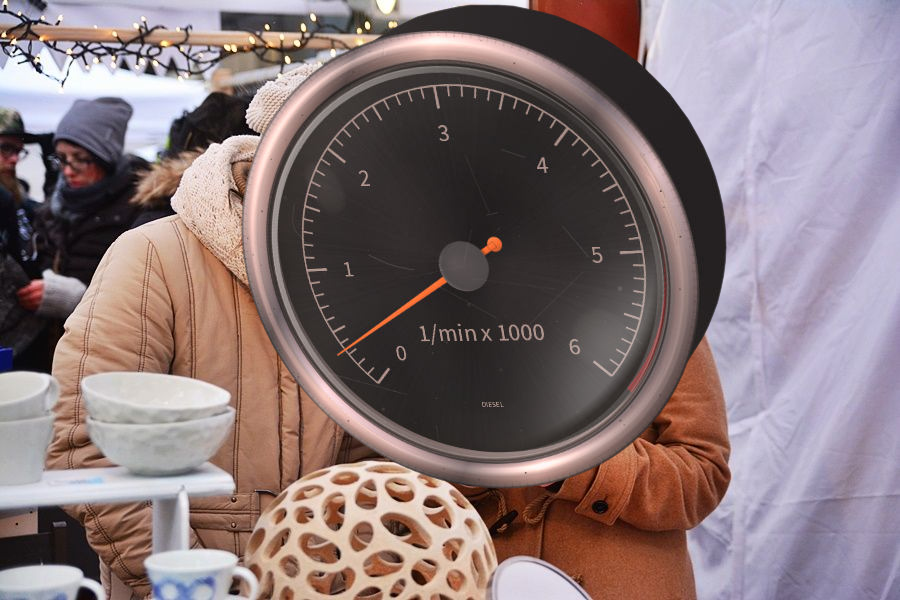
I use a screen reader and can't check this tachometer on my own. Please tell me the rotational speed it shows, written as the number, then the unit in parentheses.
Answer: 350 (rpm)
